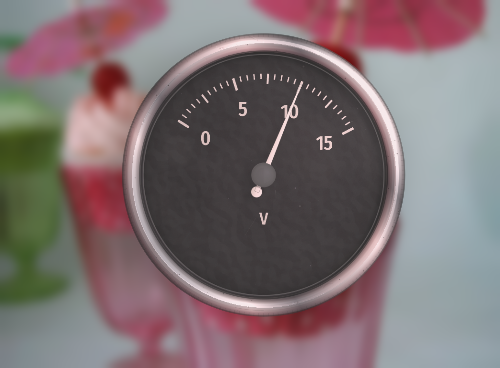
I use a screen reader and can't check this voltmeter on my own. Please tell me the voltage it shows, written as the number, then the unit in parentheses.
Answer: 10 (V)
